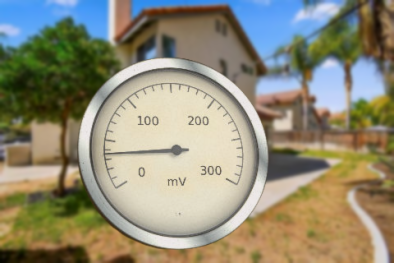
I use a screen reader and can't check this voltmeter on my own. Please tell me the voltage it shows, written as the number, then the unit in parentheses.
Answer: 35 (mV)
